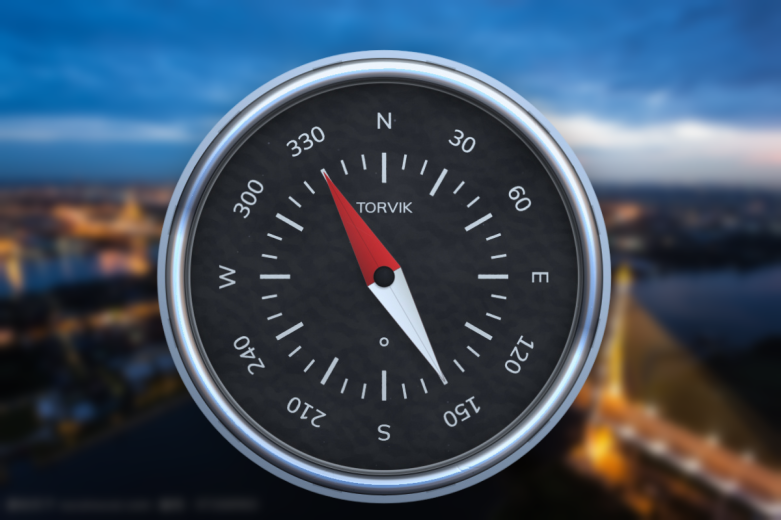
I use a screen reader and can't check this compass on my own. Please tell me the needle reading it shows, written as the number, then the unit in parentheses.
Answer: 330 (°)
